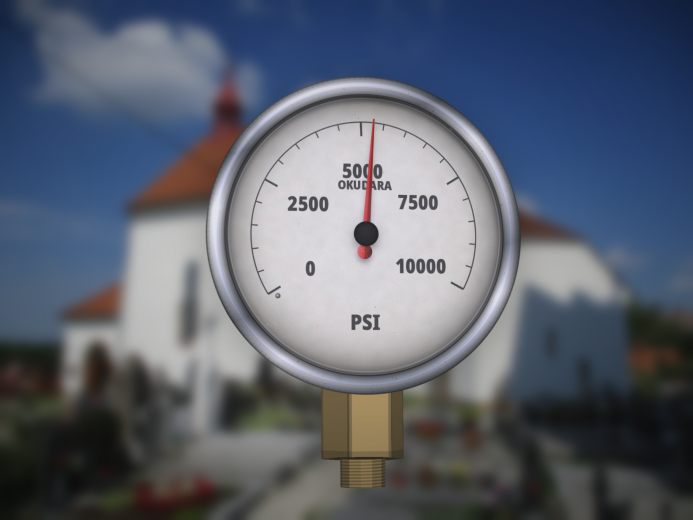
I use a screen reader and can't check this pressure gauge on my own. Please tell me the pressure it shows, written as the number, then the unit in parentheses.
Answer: 5250 (psi)
